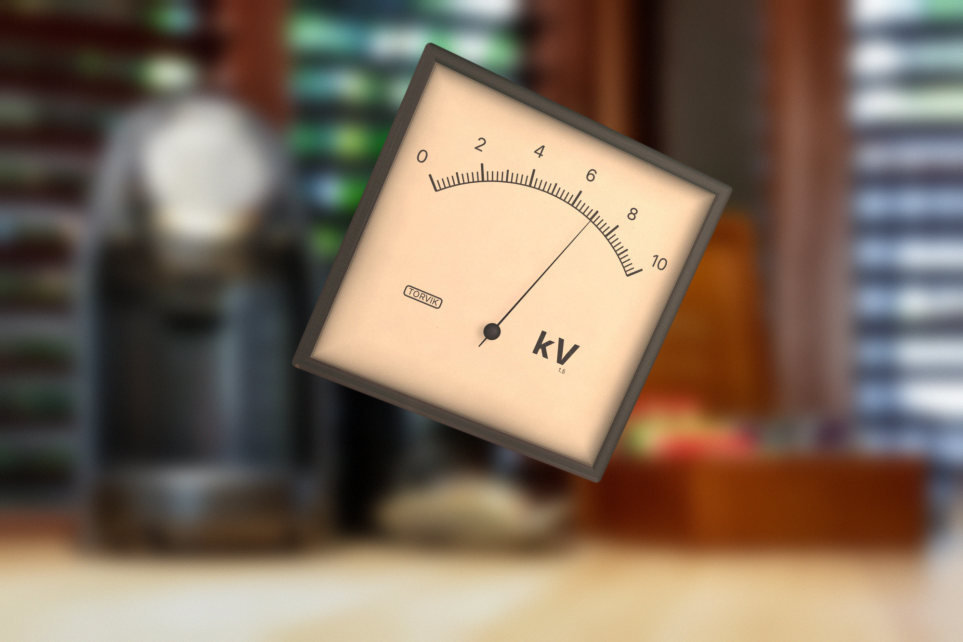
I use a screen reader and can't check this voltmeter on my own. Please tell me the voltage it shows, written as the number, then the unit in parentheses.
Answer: 7 (kV)
